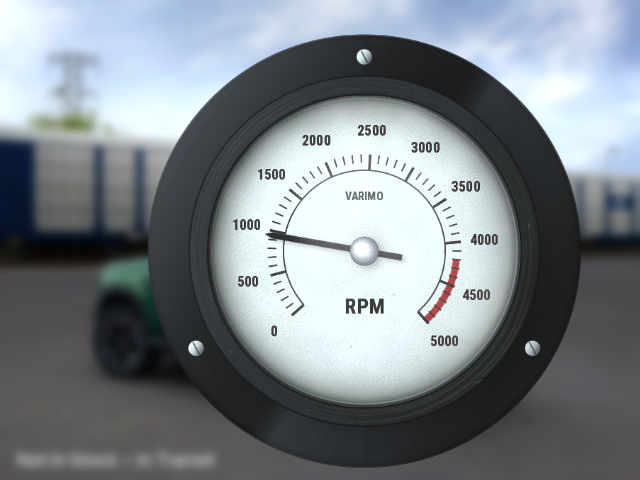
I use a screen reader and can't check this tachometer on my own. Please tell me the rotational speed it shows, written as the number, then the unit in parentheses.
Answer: 950 (rpm)
